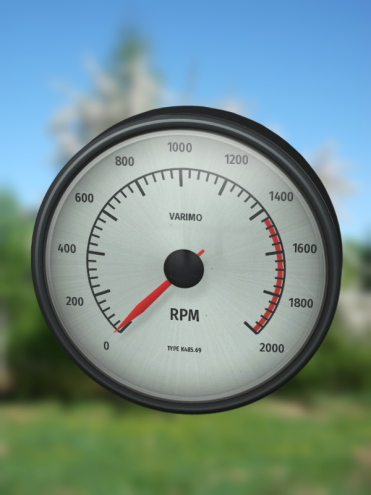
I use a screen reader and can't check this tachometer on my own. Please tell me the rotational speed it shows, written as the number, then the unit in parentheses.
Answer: 20 (rpm)
